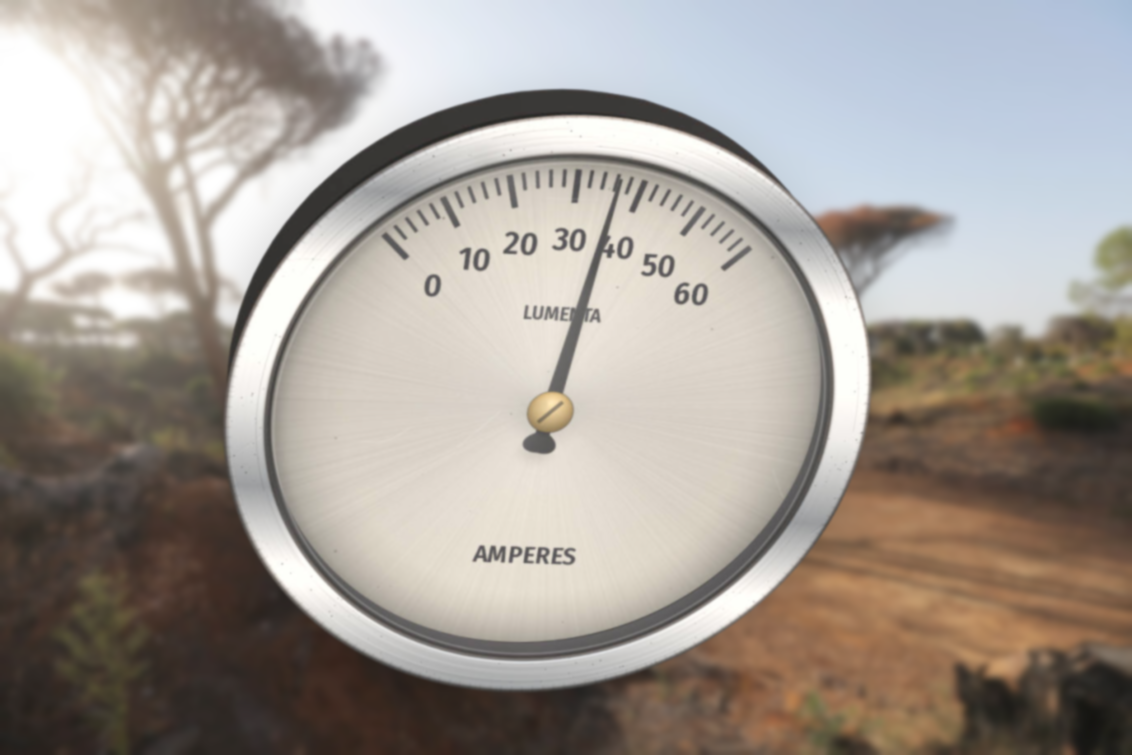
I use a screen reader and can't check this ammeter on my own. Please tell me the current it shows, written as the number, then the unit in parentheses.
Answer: 36 (A)
